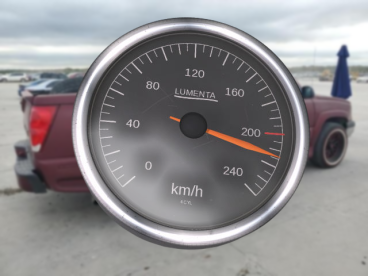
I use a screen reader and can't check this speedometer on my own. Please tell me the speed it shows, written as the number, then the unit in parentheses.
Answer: 215 (km/h)
